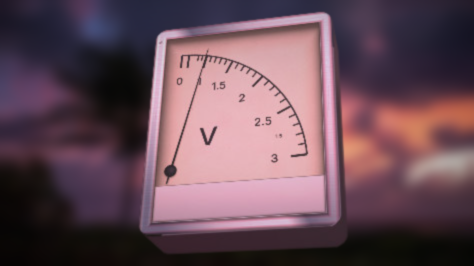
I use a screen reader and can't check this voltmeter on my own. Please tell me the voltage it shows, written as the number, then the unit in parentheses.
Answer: 1 (V)
